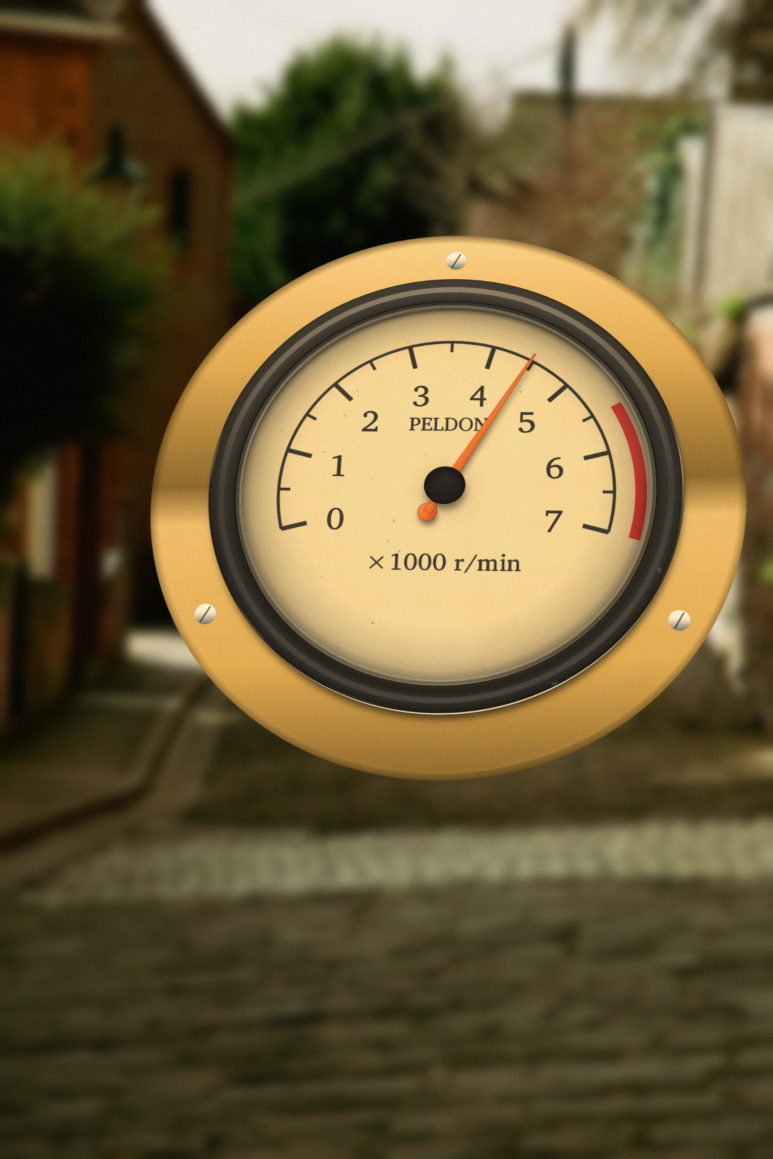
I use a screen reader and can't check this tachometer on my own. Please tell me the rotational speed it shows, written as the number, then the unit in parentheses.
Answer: 4500 (rpm)
